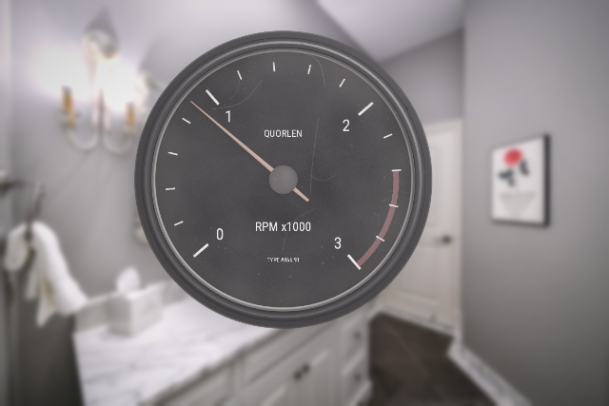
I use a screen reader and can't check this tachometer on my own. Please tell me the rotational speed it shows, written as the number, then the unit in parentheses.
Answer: 900 (rpm)
